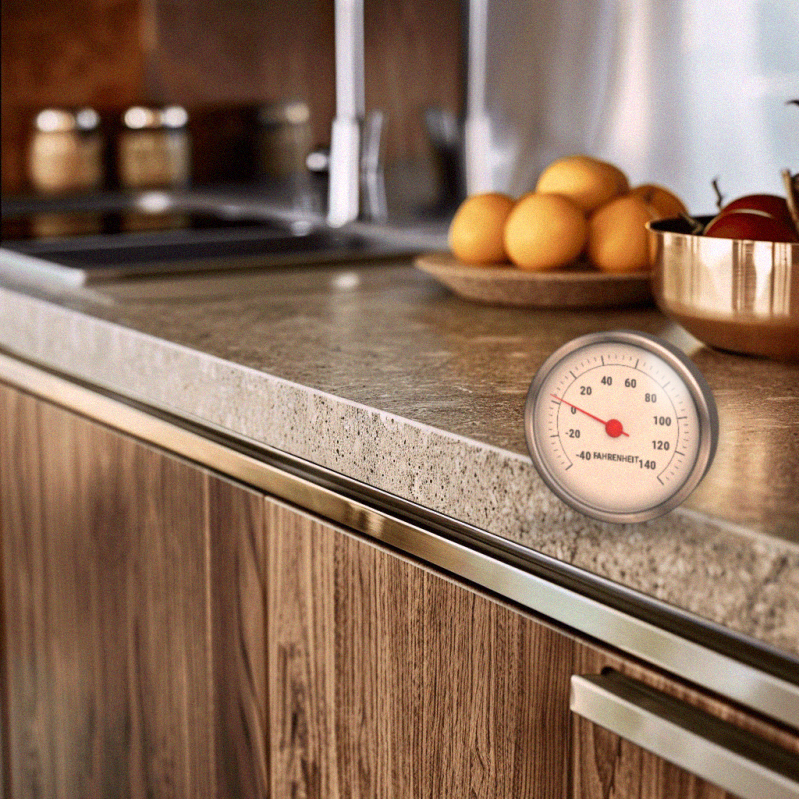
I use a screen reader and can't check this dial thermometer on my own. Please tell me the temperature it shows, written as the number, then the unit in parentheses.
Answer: 4 (°F)
